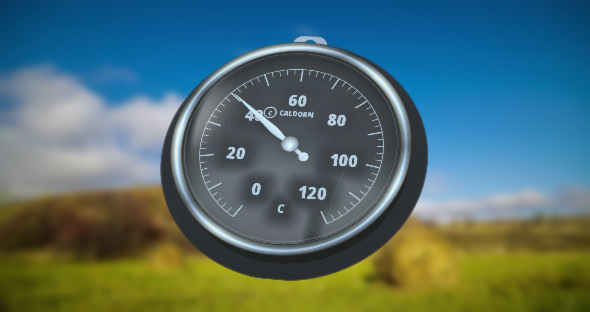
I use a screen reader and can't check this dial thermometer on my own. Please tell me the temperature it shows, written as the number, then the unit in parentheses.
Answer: 40 (°C)
